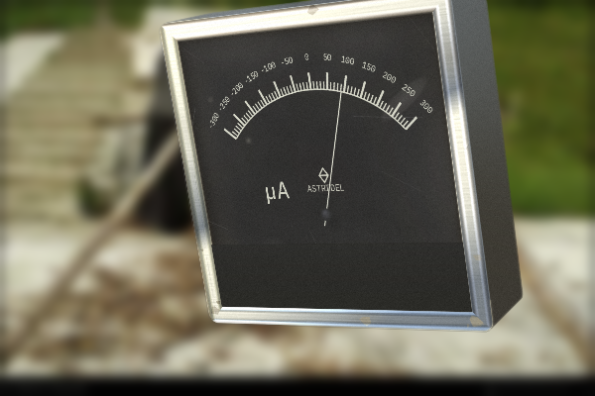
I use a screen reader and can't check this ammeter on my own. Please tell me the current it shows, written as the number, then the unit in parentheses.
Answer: 100 (µA)
